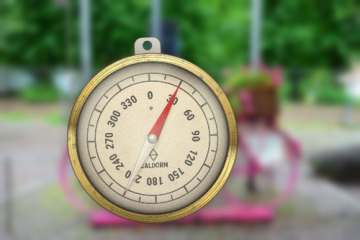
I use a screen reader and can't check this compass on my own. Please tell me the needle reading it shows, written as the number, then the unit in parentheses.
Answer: 30 (°)
